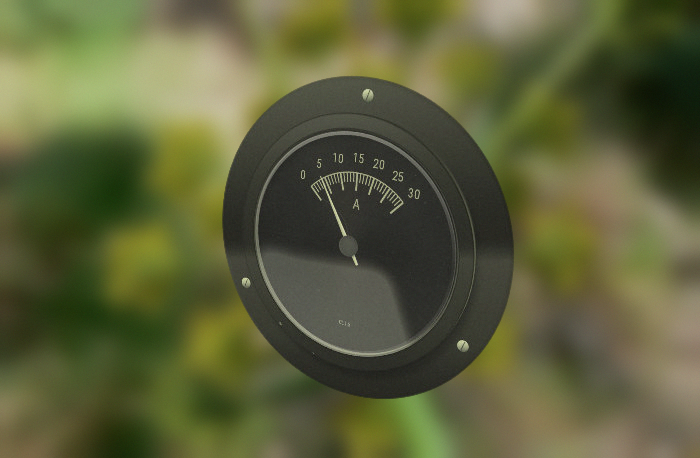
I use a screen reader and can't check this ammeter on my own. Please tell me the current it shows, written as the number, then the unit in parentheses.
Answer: 5 (A)
